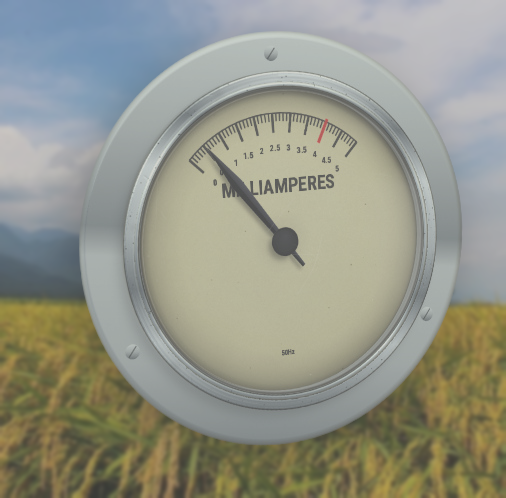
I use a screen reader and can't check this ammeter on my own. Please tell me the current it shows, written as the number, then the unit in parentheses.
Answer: 0.5 (mA)
